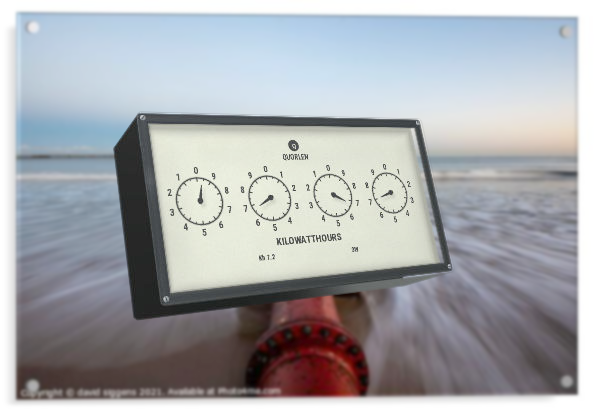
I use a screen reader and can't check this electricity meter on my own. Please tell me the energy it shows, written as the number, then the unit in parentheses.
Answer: 9667 (kWh)
